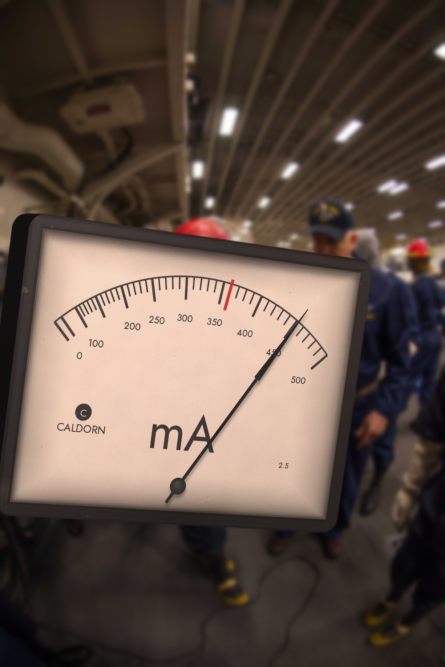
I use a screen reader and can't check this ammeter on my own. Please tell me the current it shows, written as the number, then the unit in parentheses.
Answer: 450 (mA)
